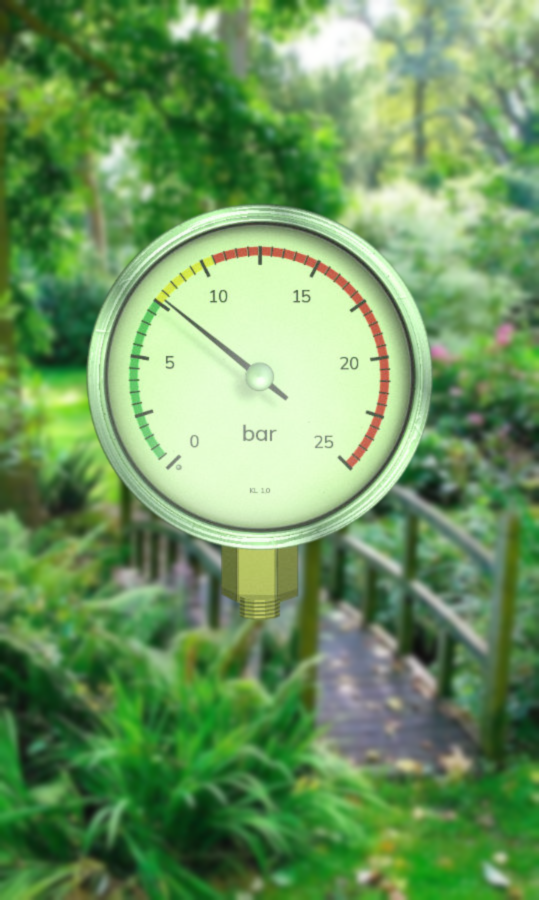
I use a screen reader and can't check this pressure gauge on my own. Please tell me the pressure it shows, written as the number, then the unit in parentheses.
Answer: 7.75 (bar)
